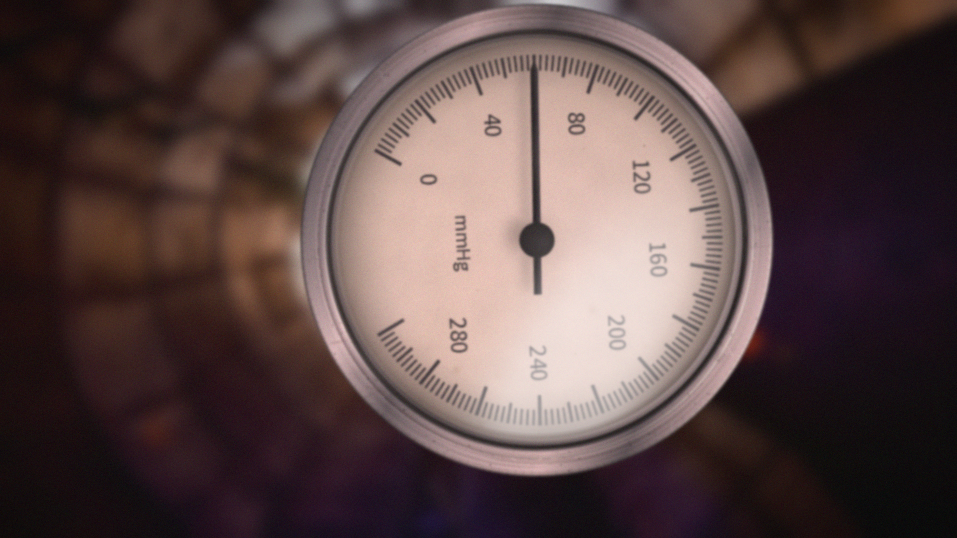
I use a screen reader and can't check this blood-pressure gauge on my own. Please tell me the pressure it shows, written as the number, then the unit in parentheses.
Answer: 60 (mmHg)
